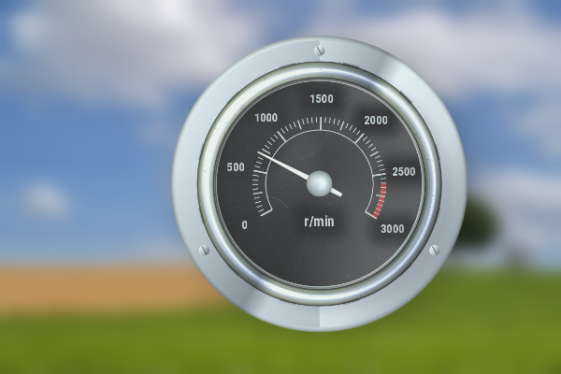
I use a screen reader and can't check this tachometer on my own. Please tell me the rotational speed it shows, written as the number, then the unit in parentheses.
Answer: 700 (rpm)
